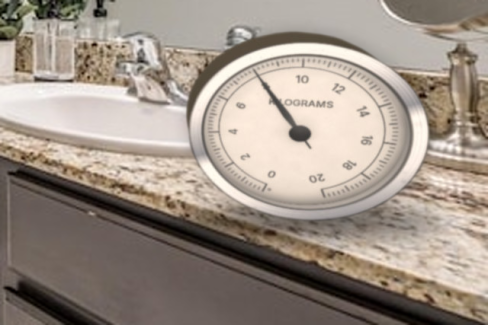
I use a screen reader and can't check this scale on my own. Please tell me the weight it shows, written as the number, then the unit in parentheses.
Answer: 8 (kg)
